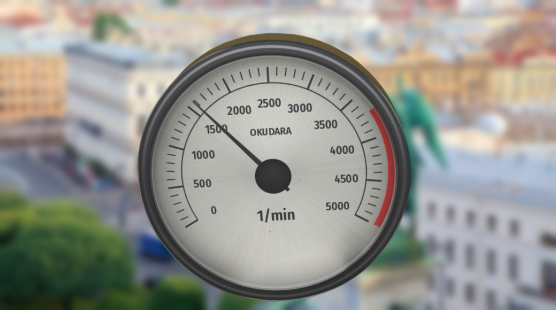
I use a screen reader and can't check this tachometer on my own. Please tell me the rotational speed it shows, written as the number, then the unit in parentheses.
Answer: 1600 (rpm)
